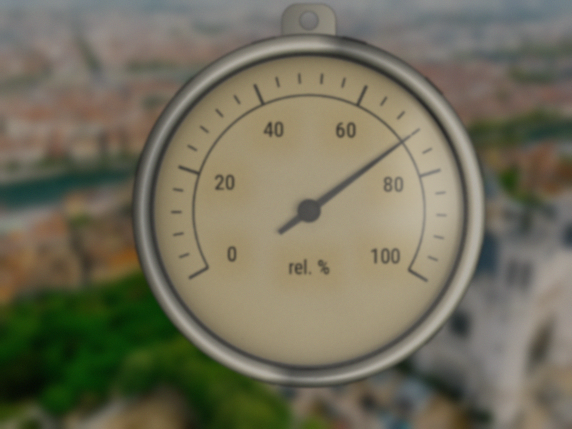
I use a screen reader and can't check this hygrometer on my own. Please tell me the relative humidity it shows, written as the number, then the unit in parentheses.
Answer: 72 (%)
